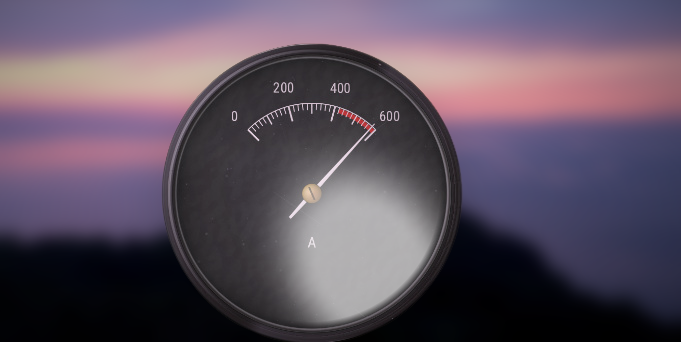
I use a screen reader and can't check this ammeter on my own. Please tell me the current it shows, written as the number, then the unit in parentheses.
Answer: 580 (A)
